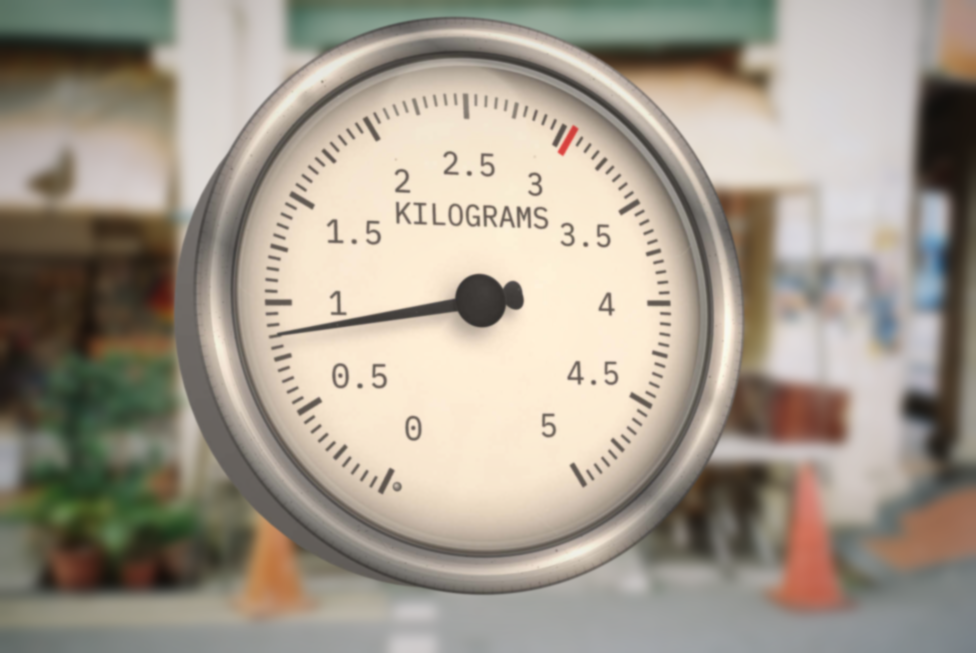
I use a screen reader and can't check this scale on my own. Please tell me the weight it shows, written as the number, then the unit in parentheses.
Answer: 0.85 (kg)
